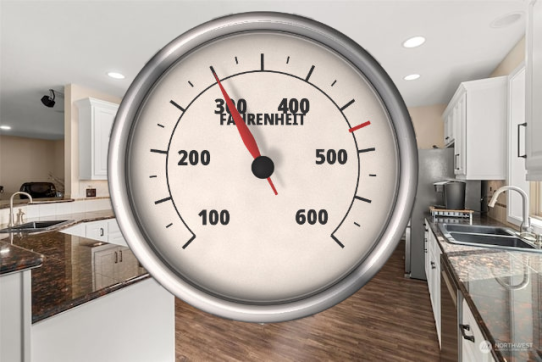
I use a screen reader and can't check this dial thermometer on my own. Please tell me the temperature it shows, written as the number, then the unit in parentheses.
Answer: 300 (°F)
